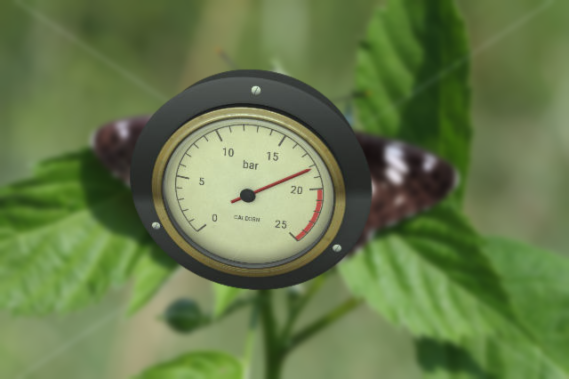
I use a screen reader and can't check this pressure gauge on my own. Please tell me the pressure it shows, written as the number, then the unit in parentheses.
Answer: 18 (bar)
